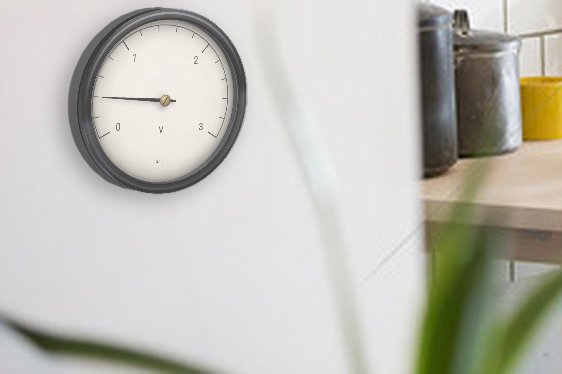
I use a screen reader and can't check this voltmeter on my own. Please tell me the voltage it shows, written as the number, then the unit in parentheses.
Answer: 0.4 (V)
